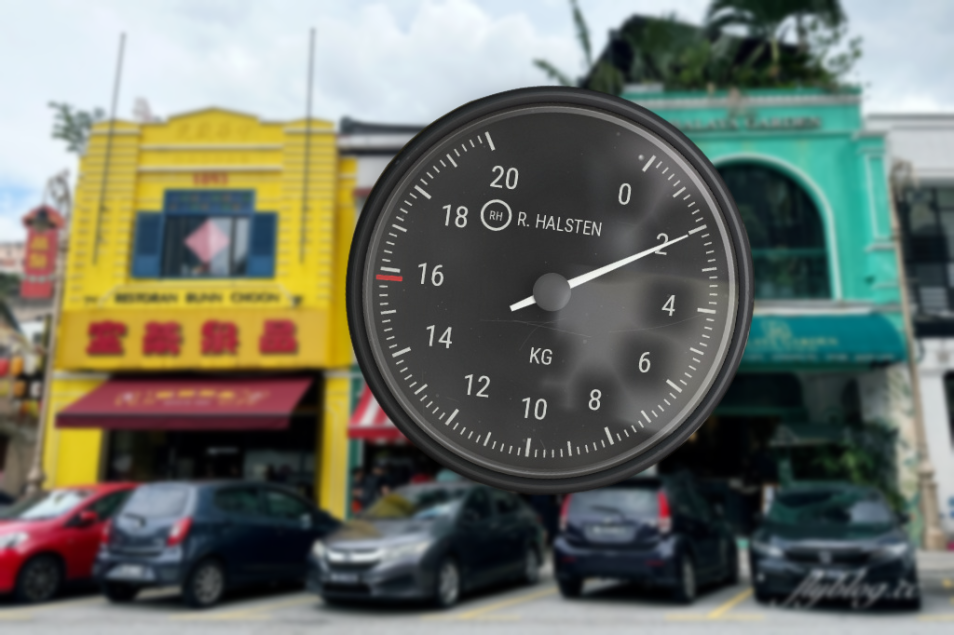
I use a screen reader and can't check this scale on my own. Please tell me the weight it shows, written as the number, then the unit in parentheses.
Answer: 2 (kg)
